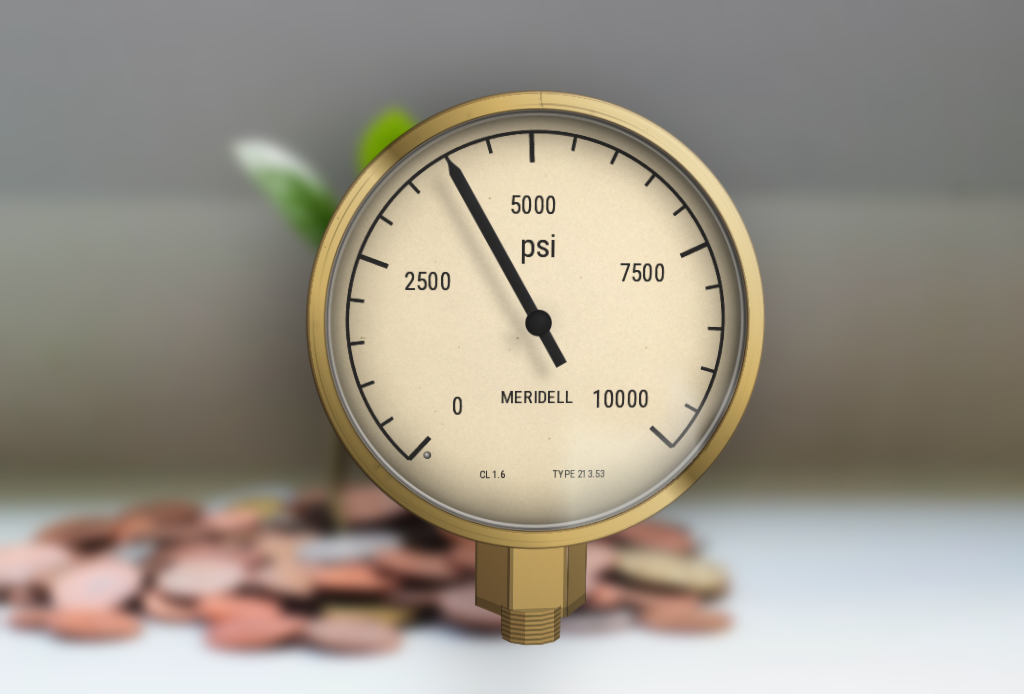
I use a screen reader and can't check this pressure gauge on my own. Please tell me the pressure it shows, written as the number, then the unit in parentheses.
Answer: 4000 (psi)
